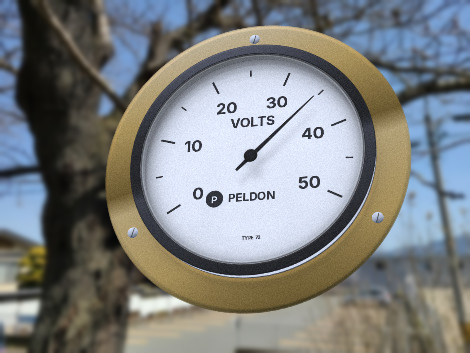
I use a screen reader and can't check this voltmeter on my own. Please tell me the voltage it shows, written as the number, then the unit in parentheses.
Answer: 35 (V)
